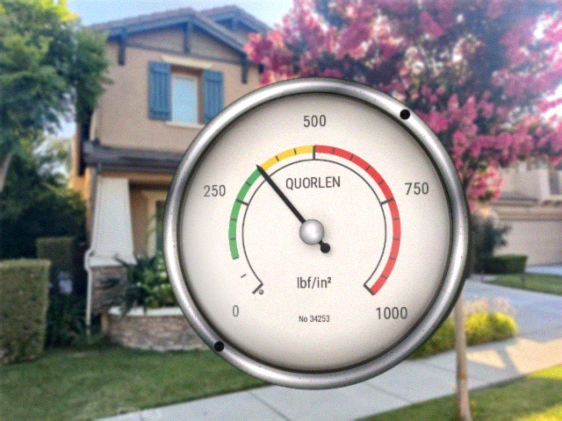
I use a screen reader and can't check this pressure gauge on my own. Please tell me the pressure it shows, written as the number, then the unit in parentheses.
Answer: 350 (psi)
